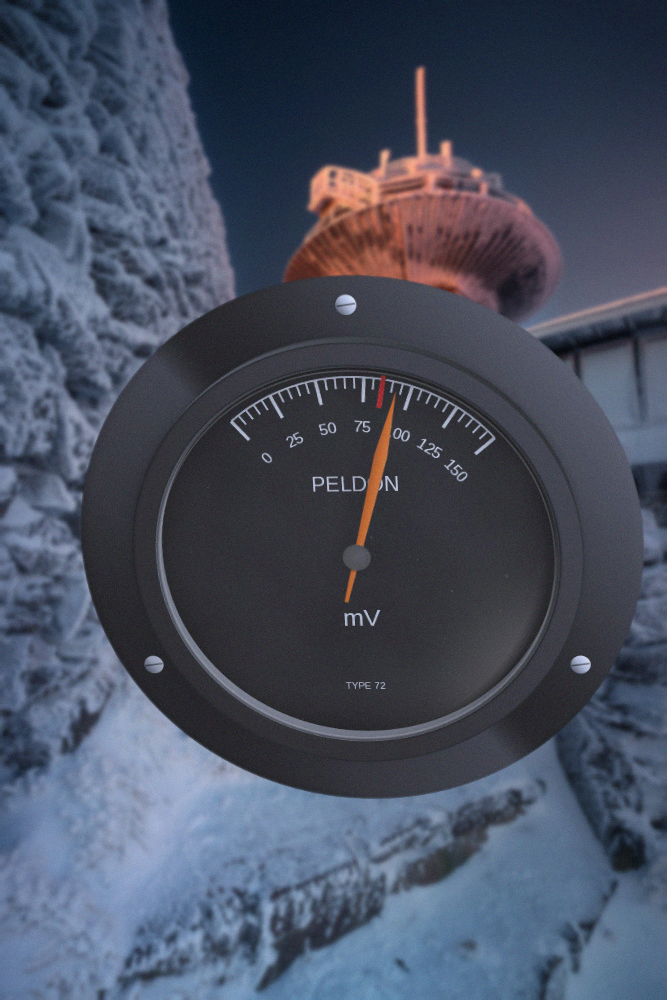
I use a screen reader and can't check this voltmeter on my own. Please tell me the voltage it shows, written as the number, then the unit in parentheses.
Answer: 92.5 (mV)
